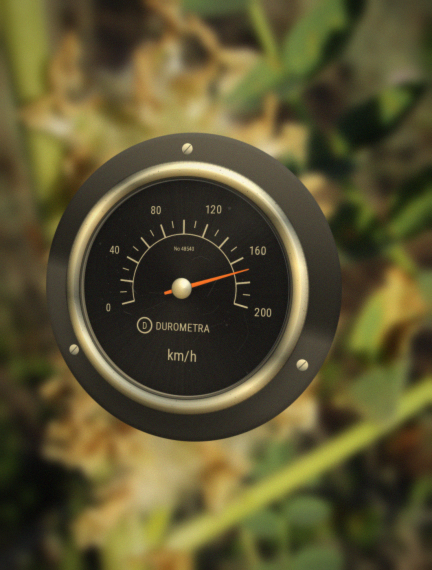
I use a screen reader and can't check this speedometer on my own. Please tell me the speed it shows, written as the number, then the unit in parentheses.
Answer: 170 (km/h)
